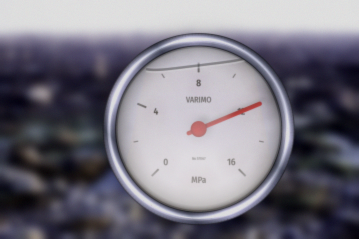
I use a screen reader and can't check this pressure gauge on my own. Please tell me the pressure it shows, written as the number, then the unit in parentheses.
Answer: 12 (MPa)
